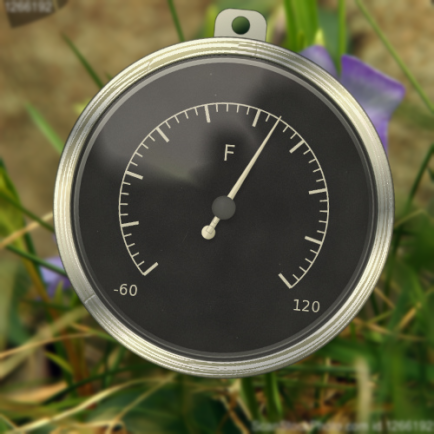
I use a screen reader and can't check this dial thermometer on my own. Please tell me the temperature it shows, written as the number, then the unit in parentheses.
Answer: 48 (°F)
